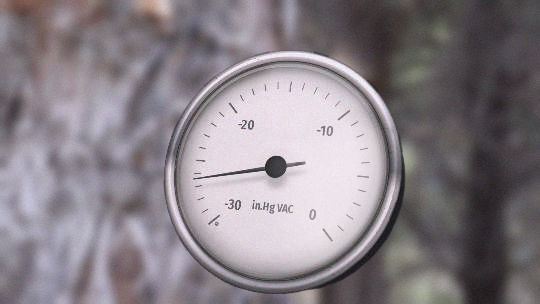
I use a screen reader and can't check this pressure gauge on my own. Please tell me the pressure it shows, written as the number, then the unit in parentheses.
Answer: -26.5 (inHg)
